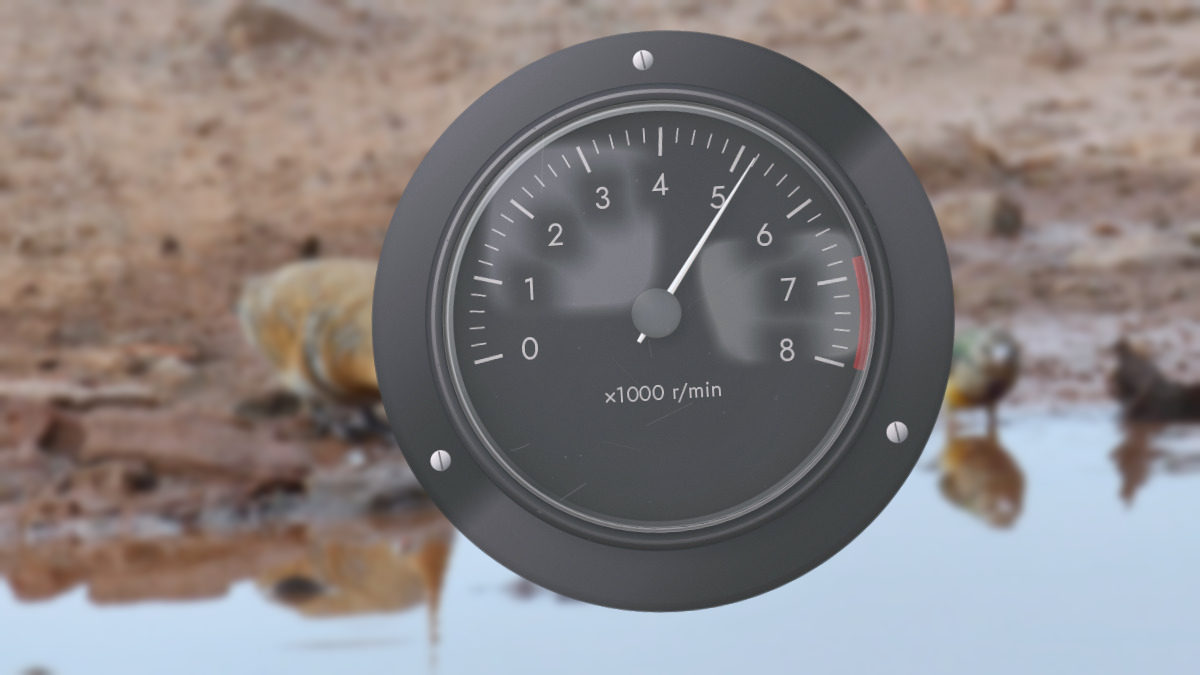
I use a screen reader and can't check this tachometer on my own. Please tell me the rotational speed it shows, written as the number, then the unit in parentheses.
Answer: 5200 (rpm)
